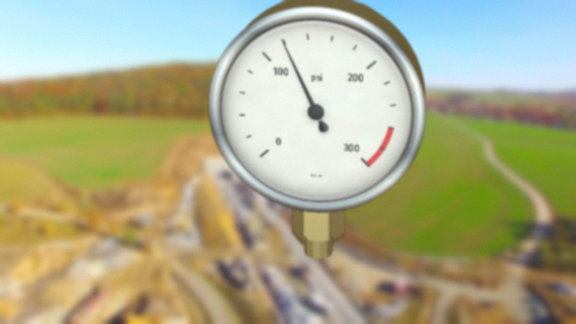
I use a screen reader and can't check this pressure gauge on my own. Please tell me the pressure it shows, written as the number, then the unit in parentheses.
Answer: 120 (psi)
